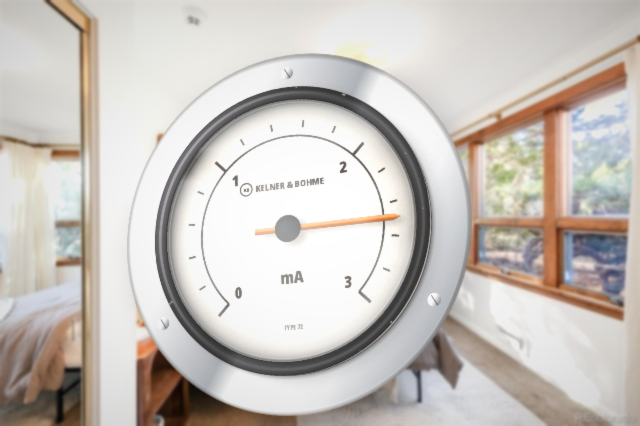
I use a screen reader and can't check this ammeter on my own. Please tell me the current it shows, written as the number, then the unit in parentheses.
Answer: 2.5 (mA)
